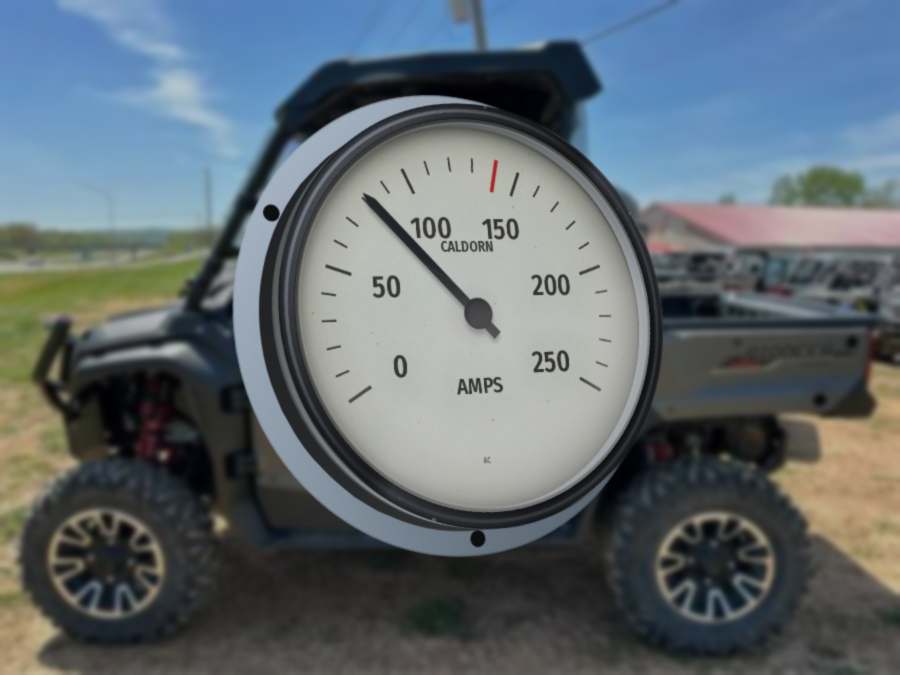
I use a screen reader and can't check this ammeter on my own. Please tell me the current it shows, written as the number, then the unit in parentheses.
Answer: 80 (A)
